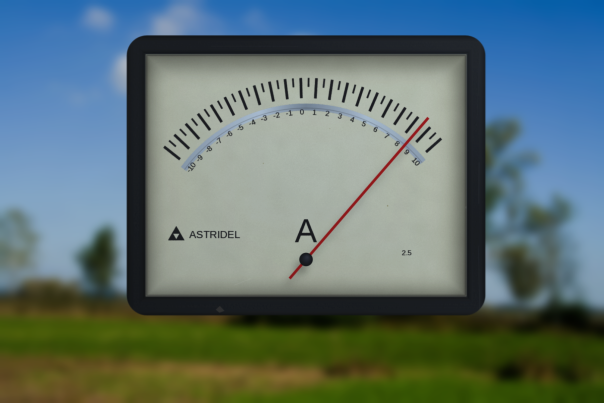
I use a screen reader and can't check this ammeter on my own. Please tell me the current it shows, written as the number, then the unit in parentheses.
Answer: 8.5 (A)
